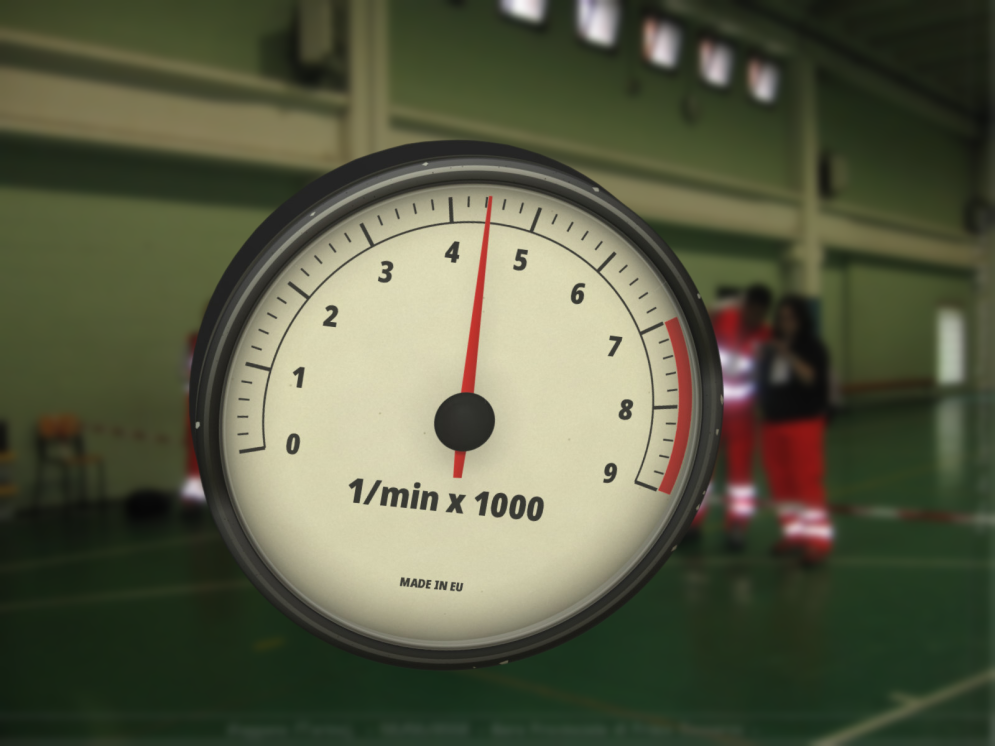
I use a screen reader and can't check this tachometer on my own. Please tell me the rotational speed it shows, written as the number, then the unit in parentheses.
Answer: 4400 (rpm)
